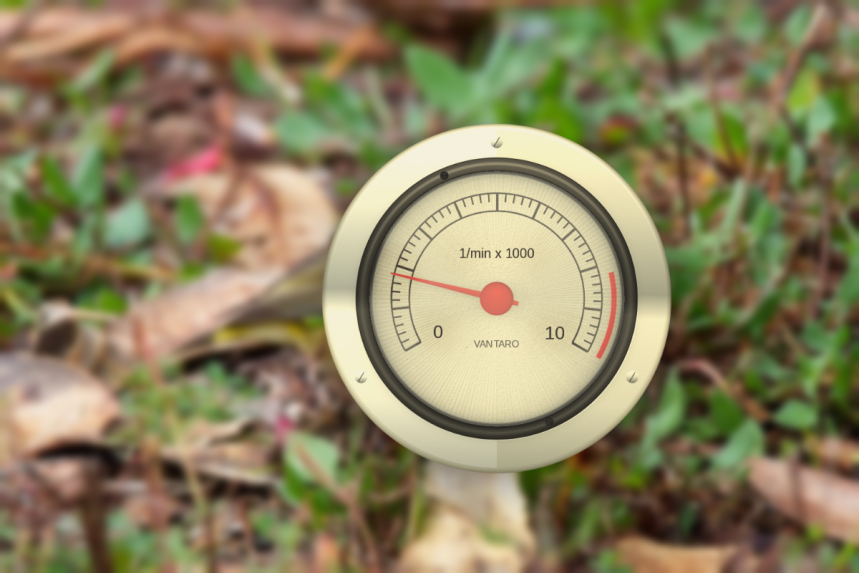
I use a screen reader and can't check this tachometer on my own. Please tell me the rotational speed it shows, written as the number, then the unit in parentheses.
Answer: 1800 (rpm)
